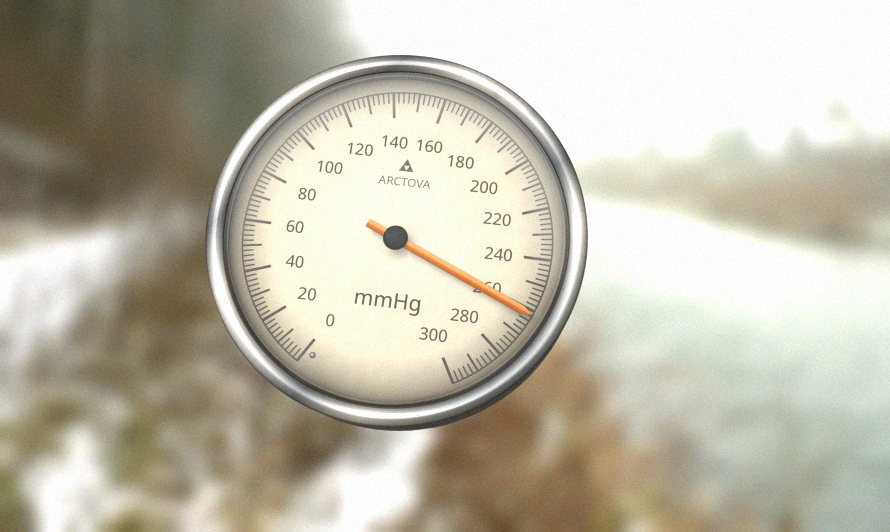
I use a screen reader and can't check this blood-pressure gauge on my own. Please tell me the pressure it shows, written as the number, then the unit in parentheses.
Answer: 262 (mmHg)
